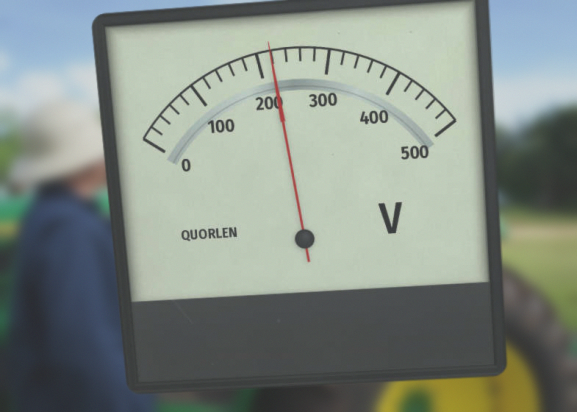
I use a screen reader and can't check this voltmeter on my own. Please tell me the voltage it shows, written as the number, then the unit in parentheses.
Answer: 220 (V)
